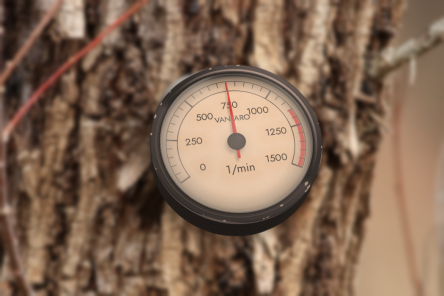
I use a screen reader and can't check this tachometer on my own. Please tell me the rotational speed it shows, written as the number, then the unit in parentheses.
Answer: 750 (rpm)
